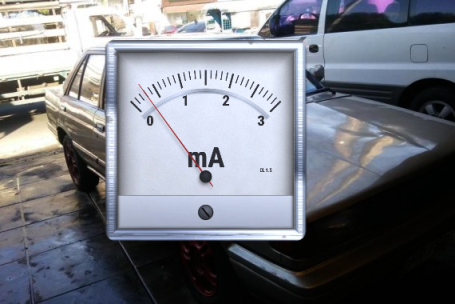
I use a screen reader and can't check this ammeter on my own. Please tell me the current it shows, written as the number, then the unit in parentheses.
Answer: 0.3 (mA)
